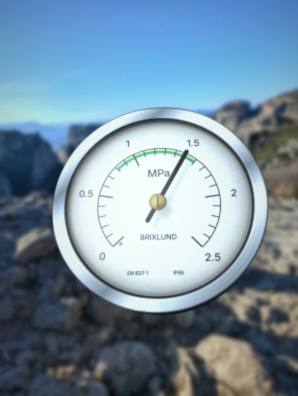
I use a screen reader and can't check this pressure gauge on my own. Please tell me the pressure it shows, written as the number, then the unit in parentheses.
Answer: 1.5 (MPa)
